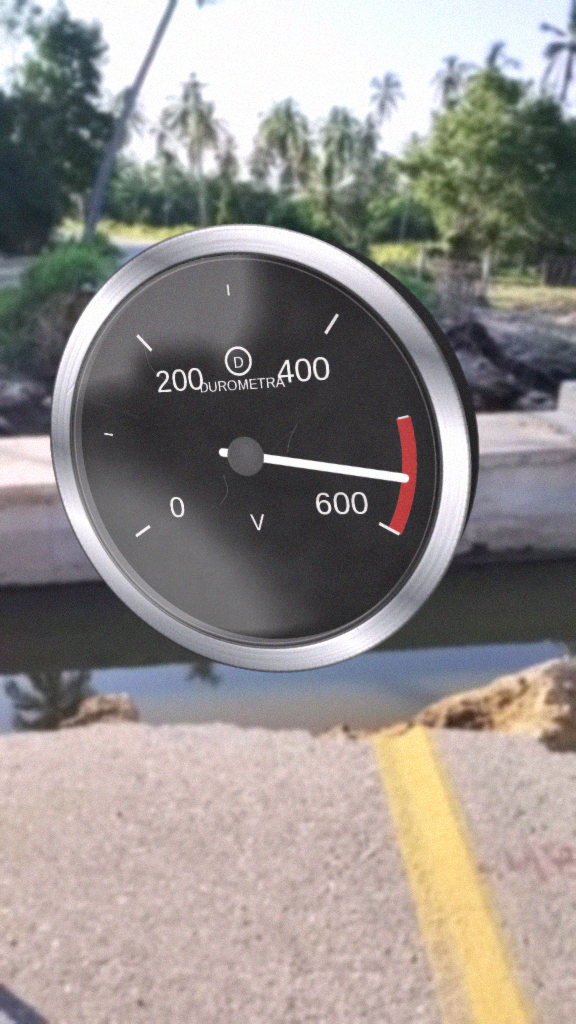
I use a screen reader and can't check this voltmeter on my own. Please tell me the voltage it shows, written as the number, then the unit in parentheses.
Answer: 550 (V)
